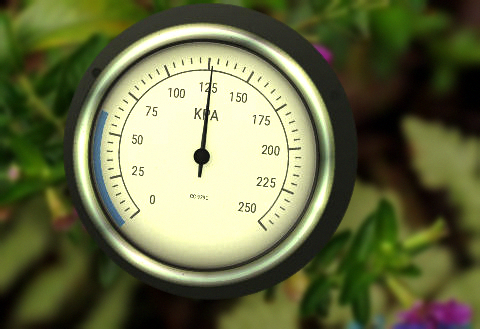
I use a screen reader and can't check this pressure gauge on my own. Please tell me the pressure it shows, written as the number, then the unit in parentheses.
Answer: 127.5 (kPa)
